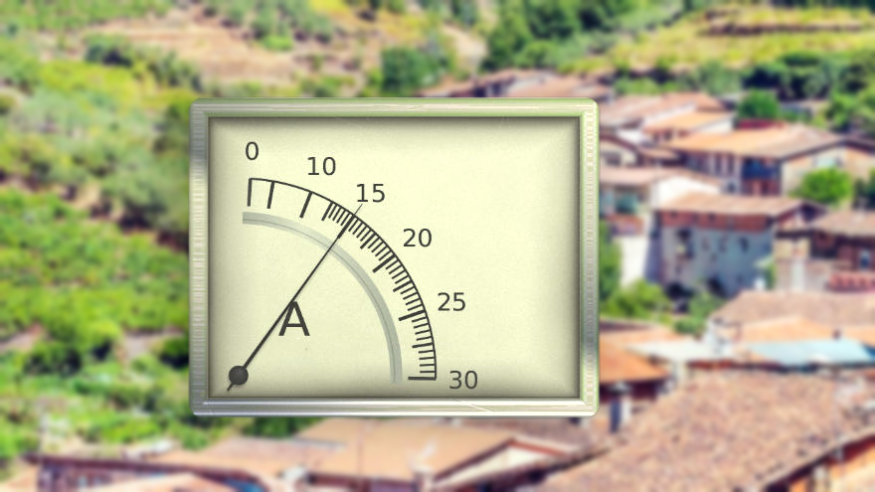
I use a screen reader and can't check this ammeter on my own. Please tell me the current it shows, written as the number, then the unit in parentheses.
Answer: 15 (A)
